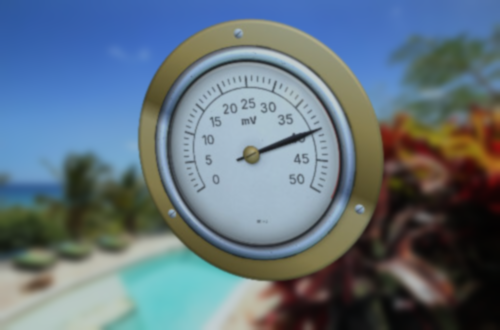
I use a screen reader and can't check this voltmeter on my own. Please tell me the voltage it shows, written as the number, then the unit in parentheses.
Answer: 40 (mV)
